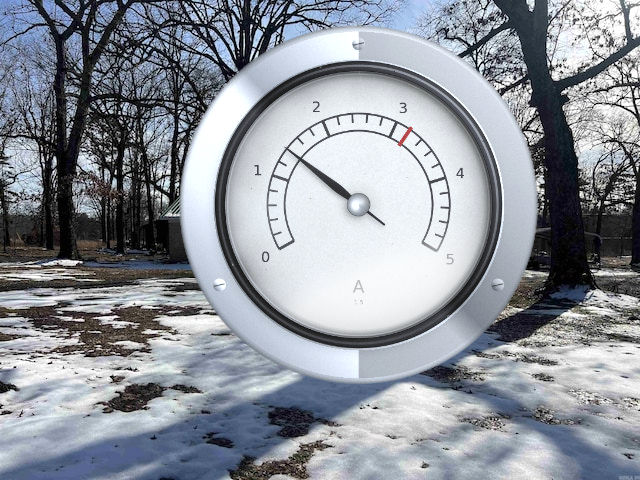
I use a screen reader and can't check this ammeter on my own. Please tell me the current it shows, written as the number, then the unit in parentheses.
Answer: 1.4 (A)
